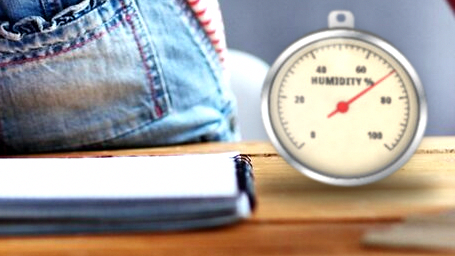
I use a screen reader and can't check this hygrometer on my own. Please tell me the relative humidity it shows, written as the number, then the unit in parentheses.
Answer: 70 (%)
